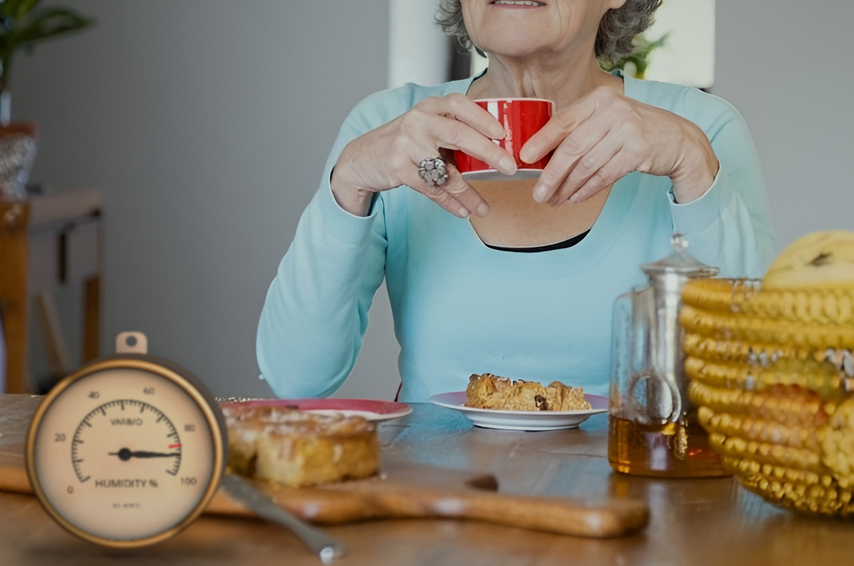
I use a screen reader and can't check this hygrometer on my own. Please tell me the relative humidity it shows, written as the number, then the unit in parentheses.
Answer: 90 (%)
